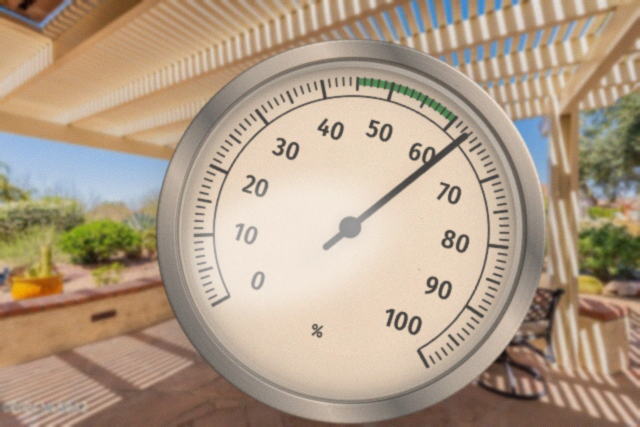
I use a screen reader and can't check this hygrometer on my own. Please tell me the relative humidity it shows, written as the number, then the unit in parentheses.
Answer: 63 (%)
